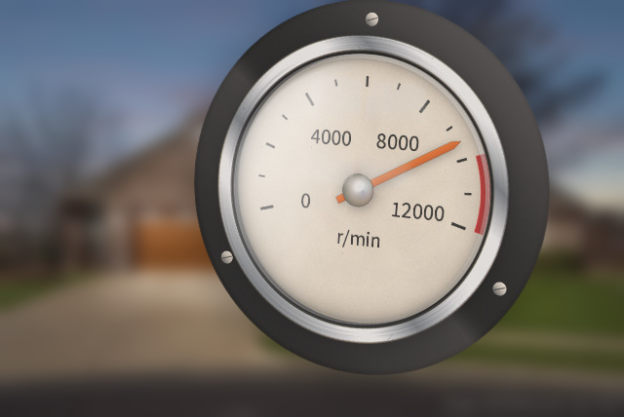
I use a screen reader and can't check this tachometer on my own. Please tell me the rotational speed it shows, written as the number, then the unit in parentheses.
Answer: 9500 (rpm)
